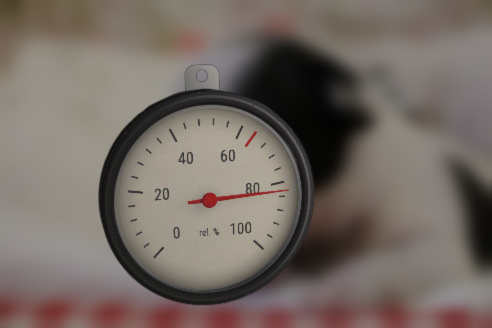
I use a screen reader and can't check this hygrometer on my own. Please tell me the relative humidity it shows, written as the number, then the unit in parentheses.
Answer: 82 (%)
